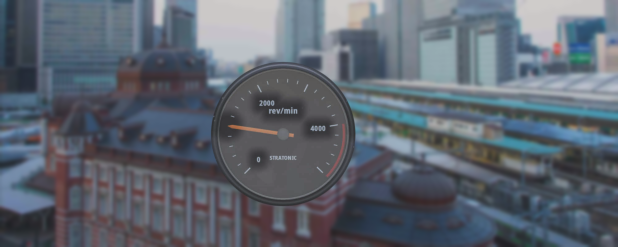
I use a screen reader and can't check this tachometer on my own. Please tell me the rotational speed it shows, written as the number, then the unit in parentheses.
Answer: 1000 (rpm)
